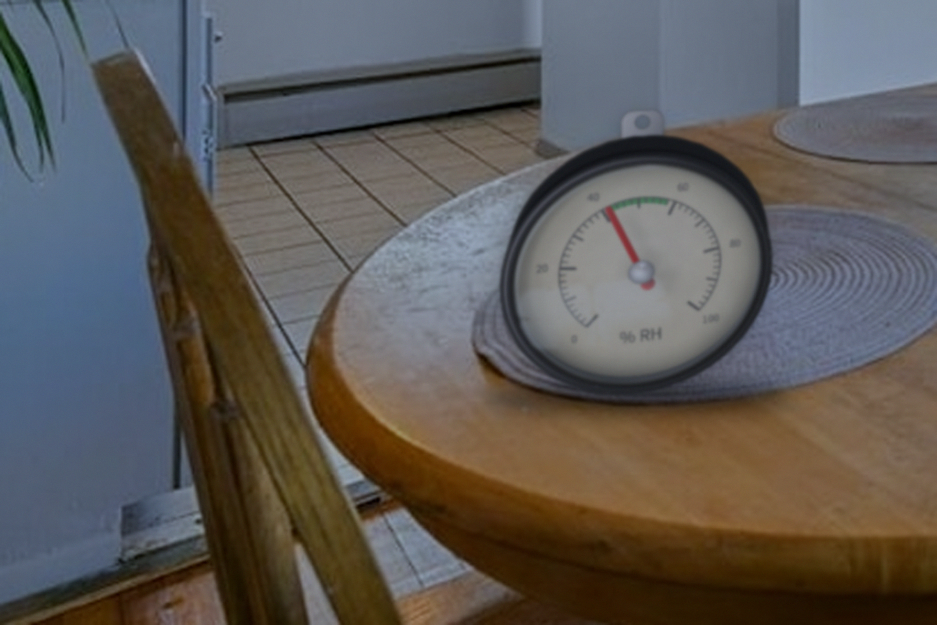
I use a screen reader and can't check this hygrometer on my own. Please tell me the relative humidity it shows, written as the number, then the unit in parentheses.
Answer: 42 (%)
